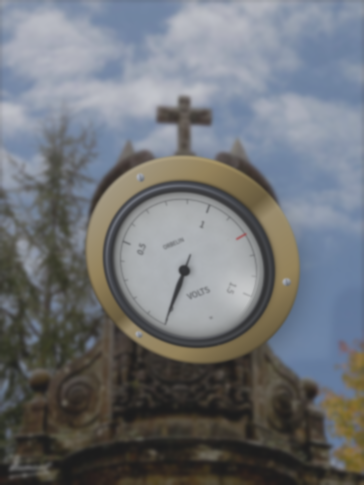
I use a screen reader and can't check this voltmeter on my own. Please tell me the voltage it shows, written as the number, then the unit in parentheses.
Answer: 0 (V)
